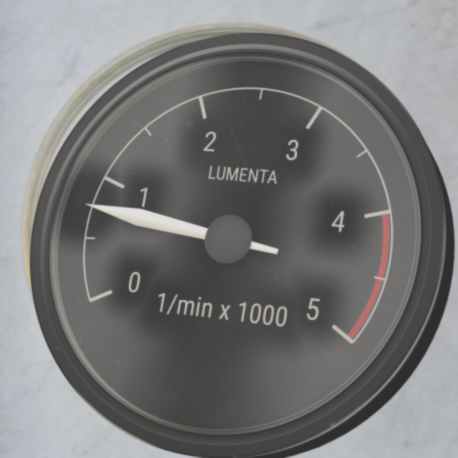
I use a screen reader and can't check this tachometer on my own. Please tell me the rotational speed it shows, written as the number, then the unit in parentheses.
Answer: 750 (rpm)
